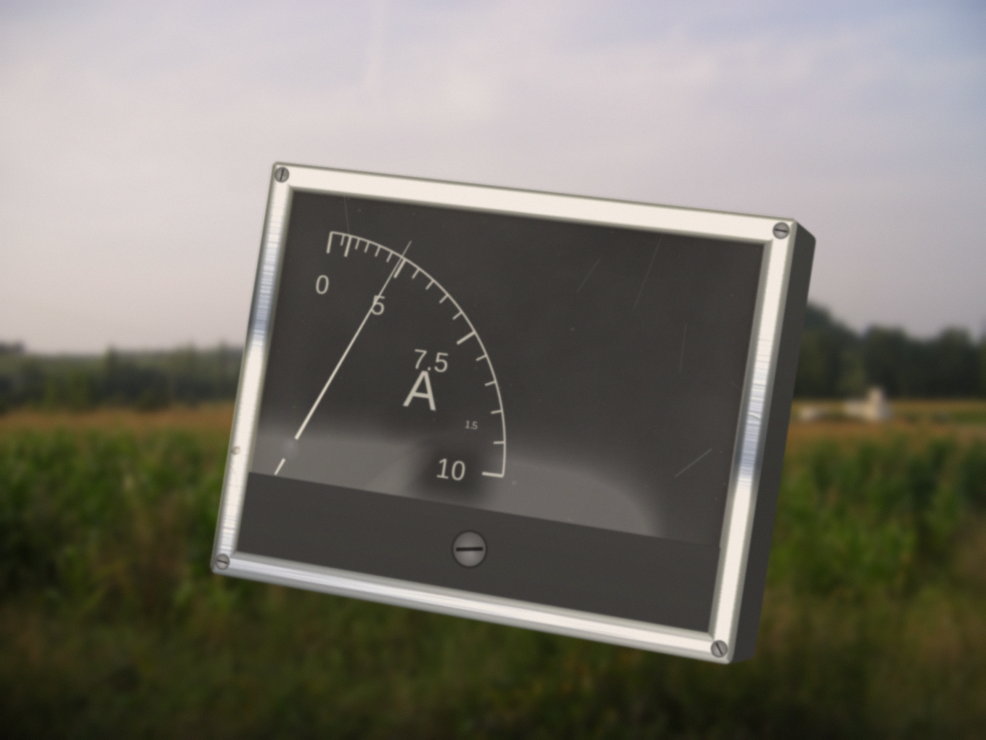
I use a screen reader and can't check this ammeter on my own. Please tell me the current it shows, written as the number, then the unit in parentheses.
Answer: 5 (A)
